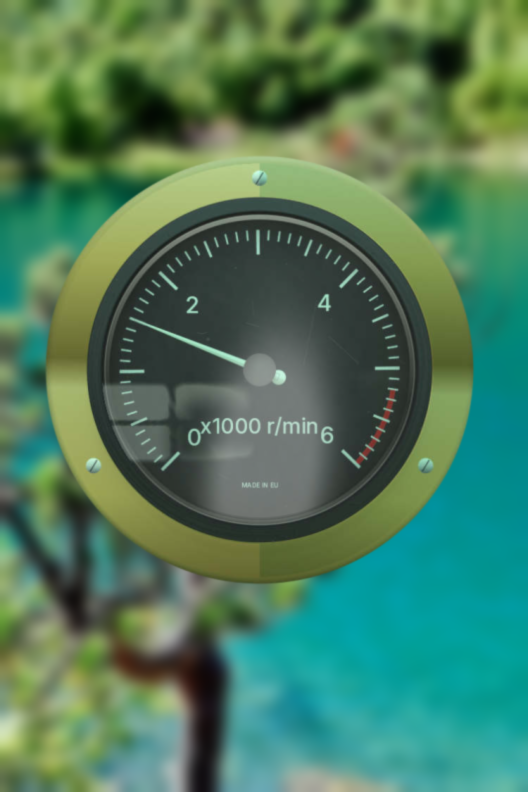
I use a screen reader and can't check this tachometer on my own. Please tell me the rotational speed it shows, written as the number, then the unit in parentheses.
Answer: 1500 (rpm)
